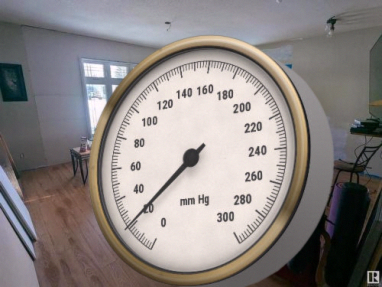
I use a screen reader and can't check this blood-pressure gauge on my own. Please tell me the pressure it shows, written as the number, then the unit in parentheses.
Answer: 20 (mmHg)
